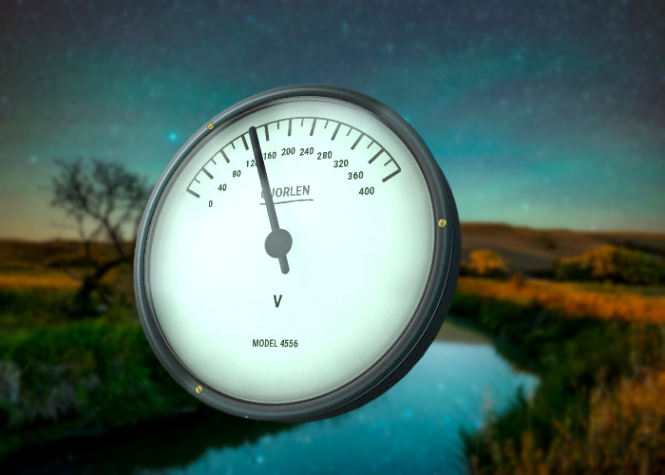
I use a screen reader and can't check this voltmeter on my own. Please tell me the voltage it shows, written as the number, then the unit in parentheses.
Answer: 140 (V)
